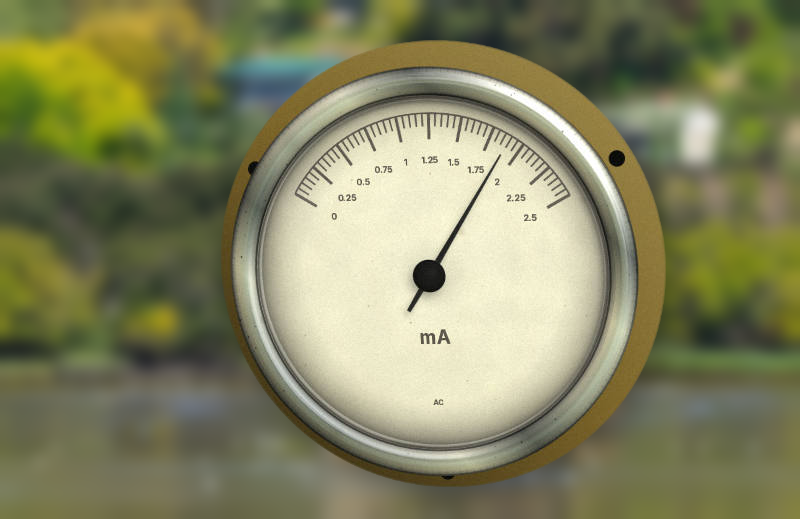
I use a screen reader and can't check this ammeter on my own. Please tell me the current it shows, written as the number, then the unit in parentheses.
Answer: 1.9 (mA)
